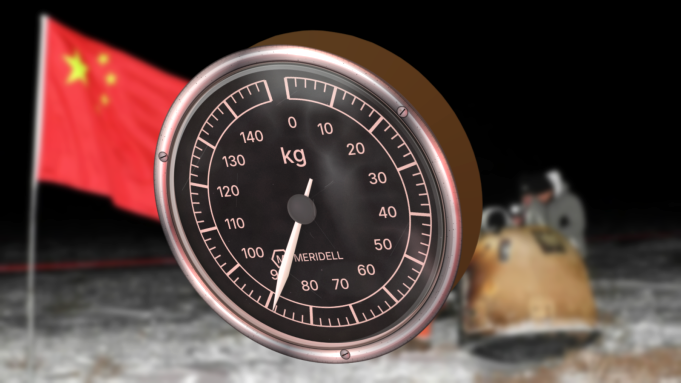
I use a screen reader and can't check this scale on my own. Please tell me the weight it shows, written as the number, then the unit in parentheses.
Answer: 88 (kg)
